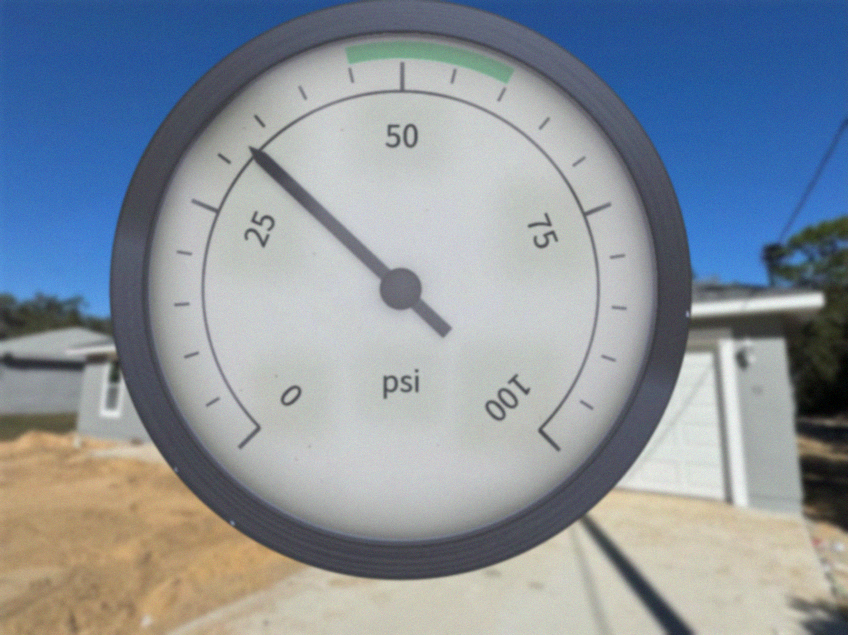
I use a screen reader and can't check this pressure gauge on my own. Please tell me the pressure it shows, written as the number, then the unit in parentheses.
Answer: 32.5 (psi)
